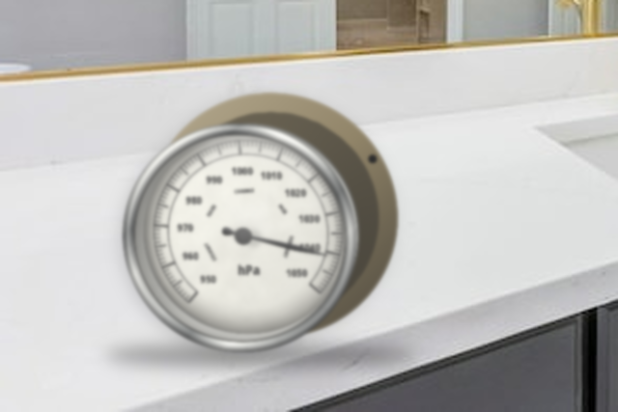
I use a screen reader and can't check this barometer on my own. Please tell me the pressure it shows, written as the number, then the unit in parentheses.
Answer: 1040 (hPa)
